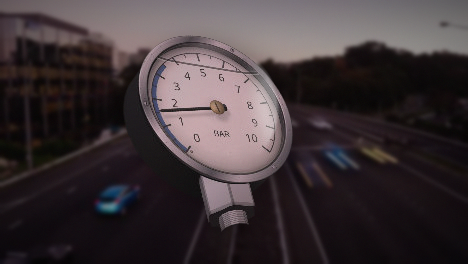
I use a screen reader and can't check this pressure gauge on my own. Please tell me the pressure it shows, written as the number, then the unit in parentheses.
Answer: 1.5 (bar)
